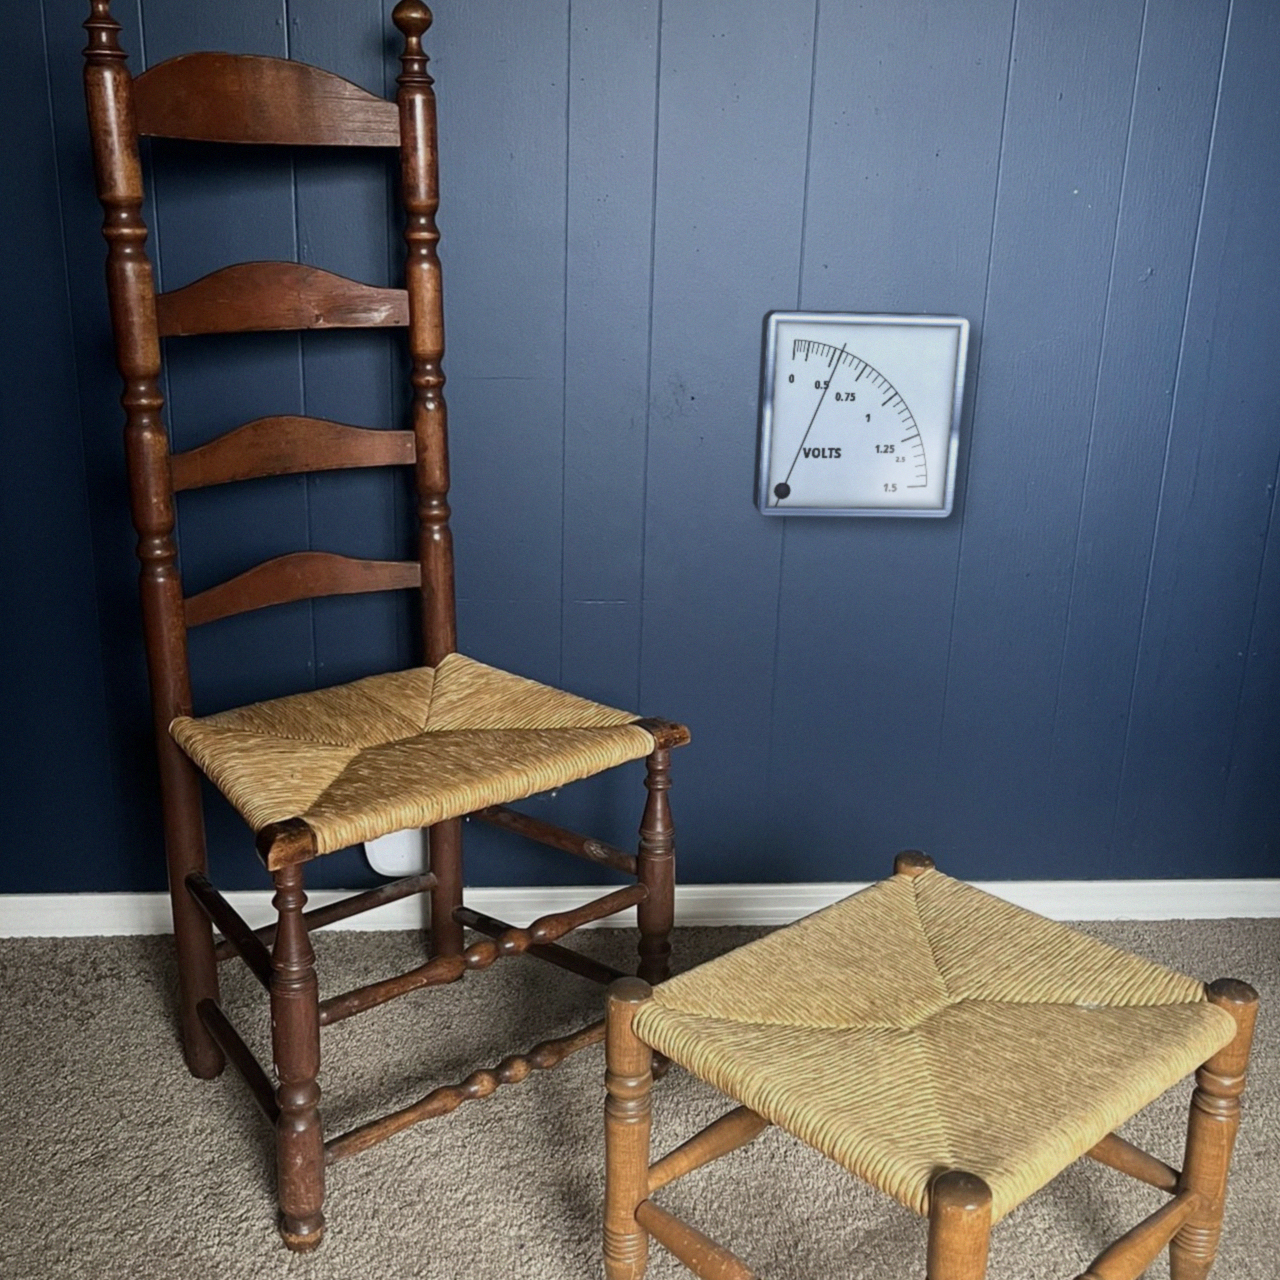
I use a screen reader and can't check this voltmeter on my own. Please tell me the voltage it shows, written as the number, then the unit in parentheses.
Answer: 0.55 (V)
